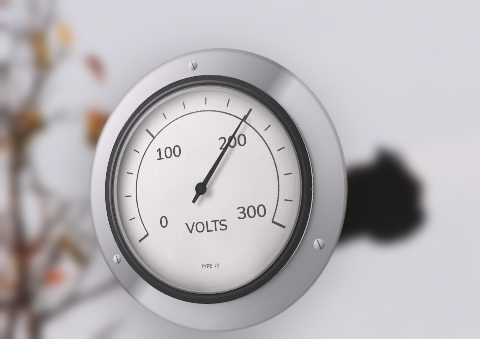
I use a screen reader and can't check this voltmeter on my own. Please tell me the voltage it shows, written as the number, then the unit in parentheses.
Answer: 200 (V)
